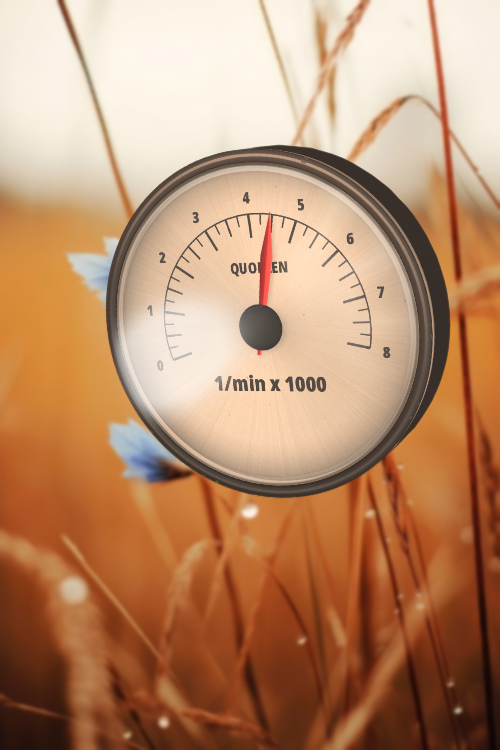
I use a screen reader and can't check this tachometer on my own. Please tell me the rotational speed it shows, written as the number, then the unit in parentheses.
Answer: 4500 (rpm)
